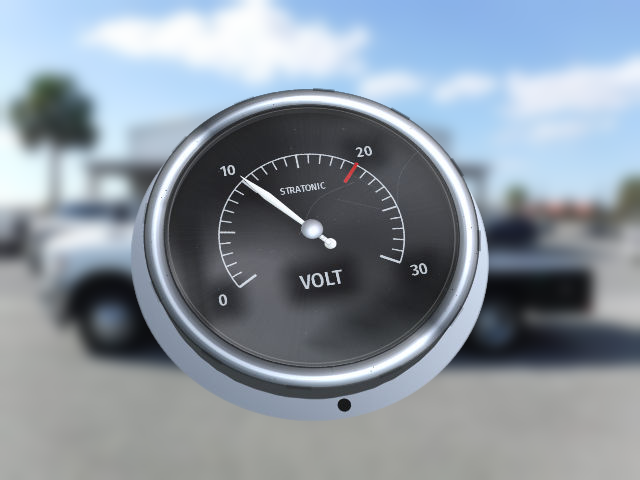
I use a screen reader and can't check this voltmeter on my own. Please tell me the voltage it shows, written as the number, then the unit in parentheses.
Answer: 10 (V)
